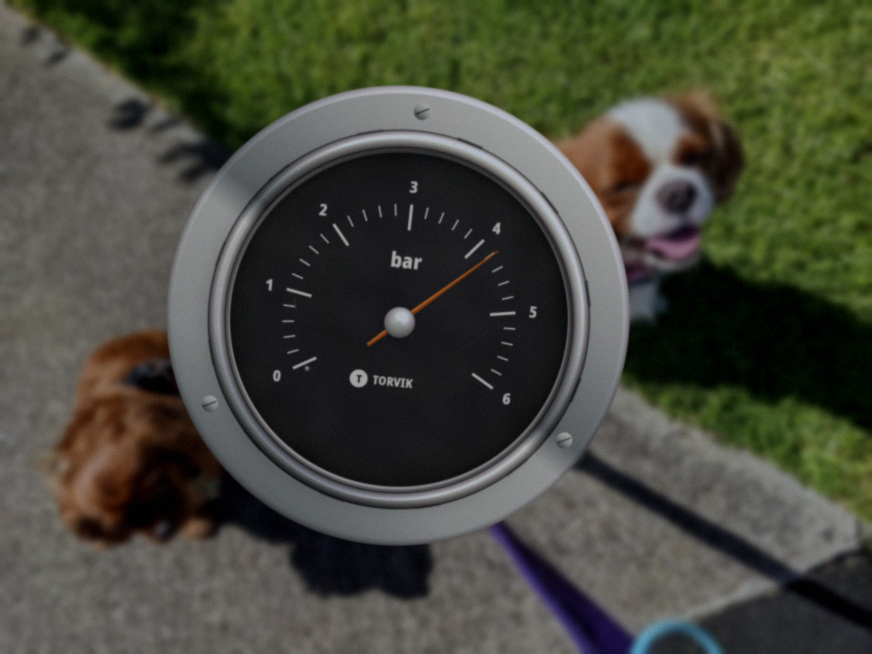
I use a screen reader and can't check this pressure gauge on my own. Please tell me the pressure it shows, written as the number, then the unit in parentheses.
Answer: 4.2 (bar)
